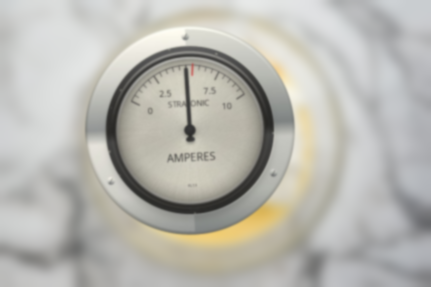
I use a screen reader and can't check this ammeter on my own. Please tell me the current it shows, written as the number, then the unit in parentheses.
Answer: 5 (A)
